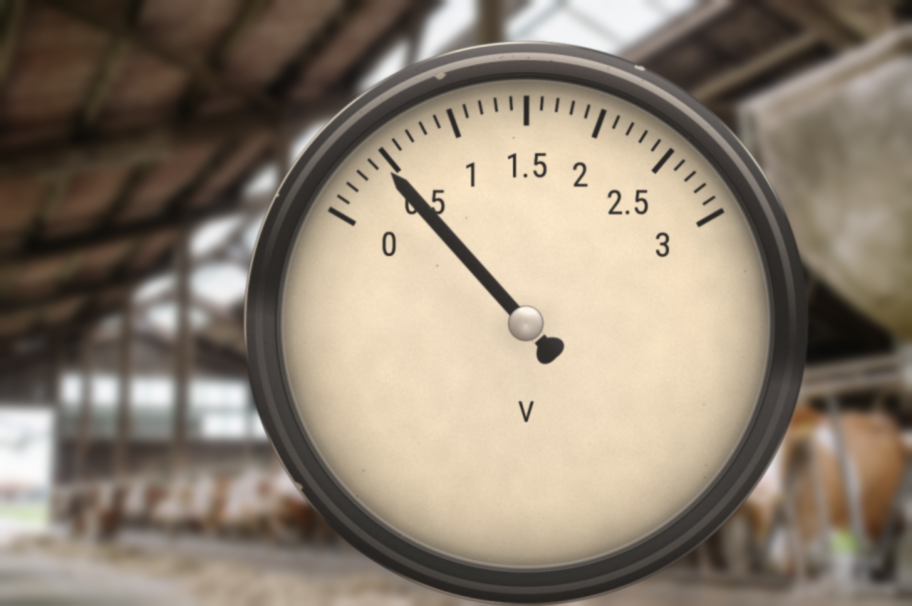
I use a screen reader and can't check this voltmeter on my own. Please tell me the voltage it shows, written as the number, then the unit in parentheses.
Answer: 0.45 (V)
